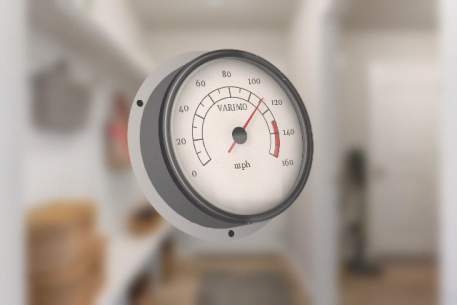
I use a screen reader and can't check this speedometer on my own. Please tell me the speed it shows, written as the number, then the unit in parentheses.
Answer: 110 (mph)
